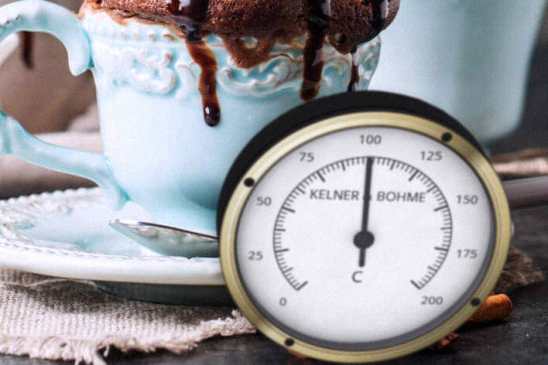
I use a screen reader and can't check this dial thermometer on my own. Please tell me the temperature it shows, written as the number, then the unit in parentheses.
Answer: 100 (°C)
